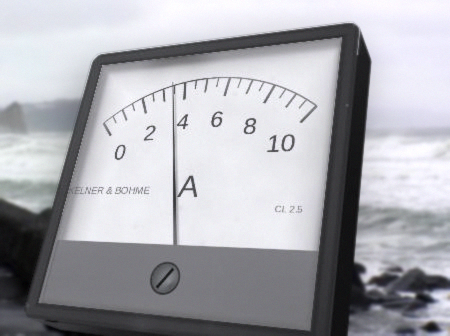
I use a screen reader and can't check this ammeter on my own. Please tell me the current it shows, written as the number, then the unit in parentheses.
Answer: 3.5 (A)
